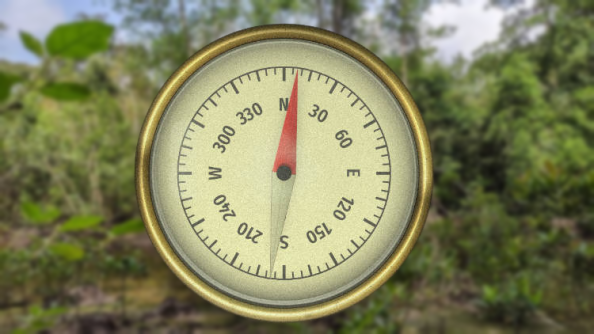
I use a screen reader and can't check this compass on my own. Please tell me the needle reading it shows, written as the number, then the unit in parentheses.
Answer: 7.5 (°)
